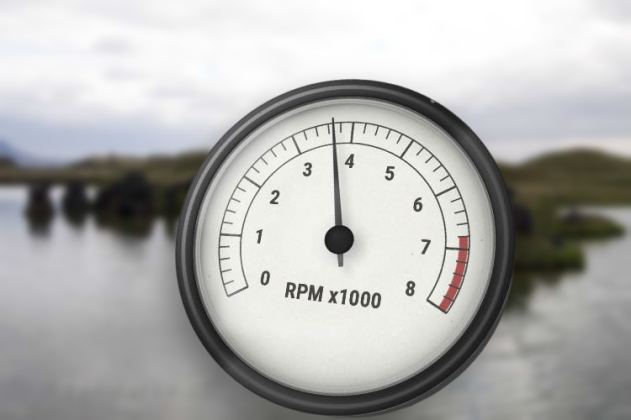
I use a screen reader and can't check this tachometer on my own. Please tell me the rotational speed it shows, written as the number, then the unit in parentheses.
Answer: 3700 (rpm)
